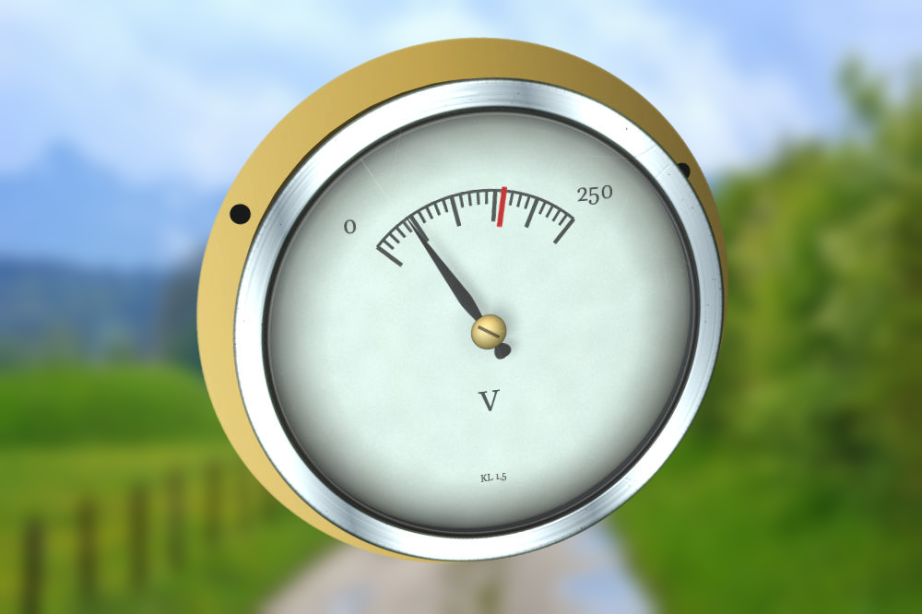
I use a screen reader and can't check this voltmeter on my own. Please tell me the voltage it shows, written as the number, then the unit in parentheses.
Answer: 45 (V)
